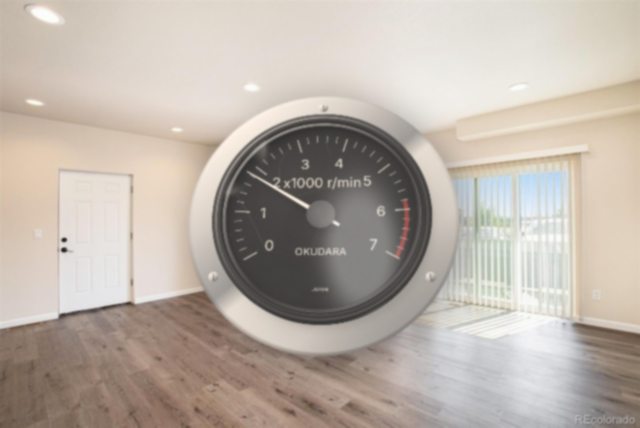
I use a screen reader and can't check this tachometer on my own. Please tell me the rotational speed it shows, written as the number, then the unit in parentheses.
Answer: 1800 (rpm)
